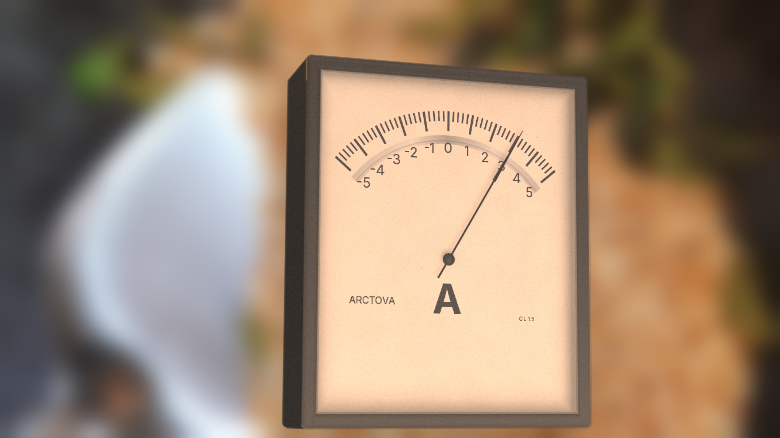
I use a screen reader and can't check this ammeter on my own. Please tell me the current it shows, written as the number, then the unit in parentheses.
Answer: 3 (A)
